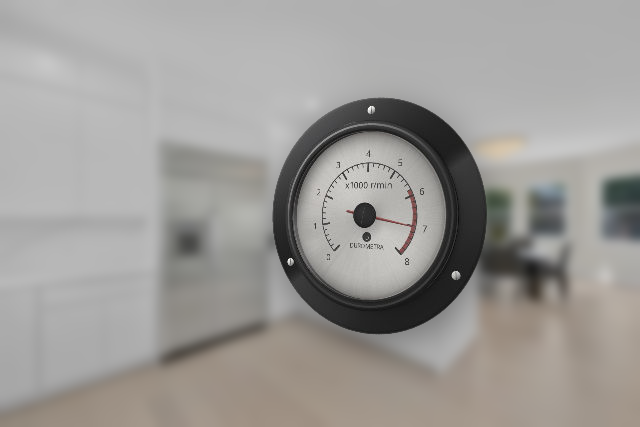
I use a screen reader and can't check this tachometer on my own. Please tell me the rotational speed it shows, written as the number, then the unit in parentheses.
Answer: 7000 (rpm)
